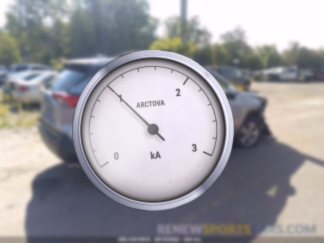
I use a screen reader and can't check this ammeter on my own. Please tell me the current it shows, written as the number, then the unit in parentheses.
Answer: 1 (kA)
